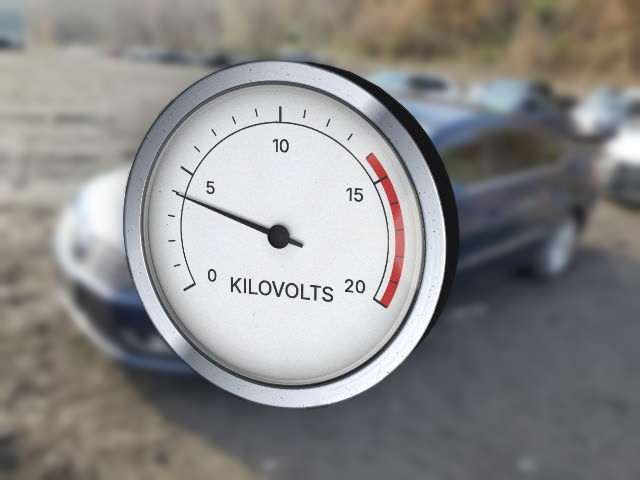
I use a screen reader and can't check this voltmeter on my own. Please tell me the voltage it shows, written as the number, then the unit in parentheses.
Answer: 4 (kV)
